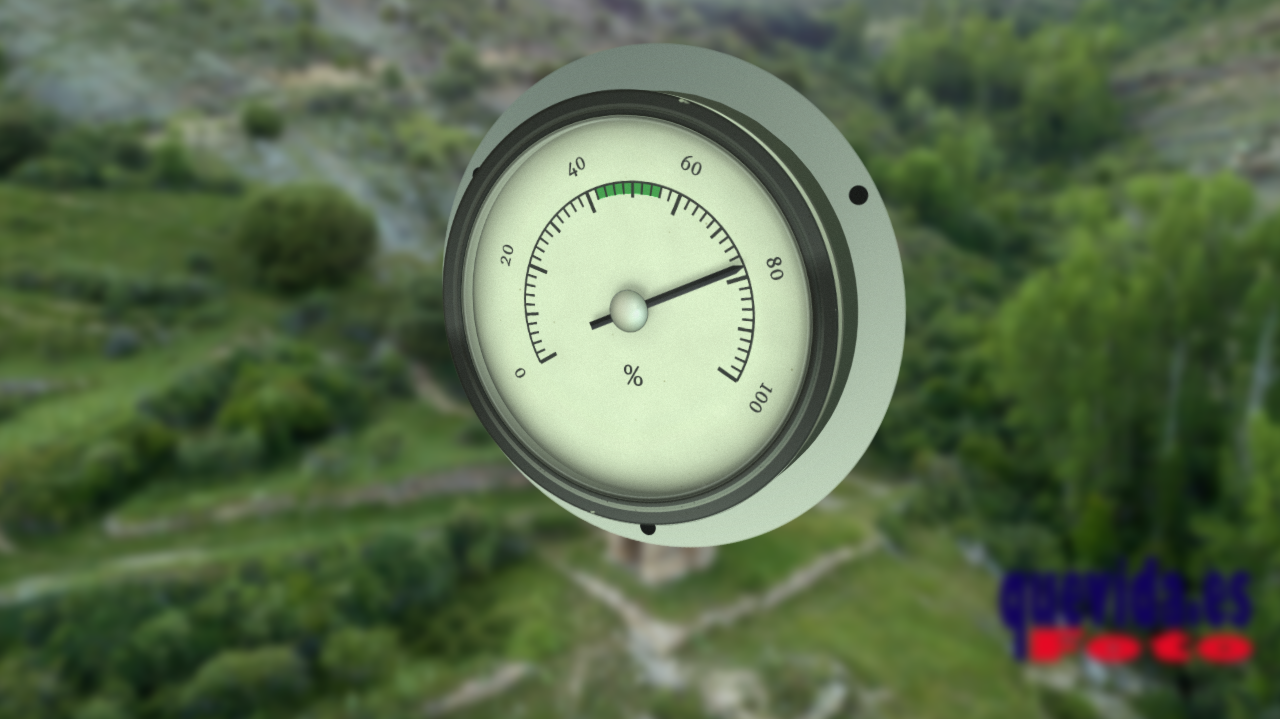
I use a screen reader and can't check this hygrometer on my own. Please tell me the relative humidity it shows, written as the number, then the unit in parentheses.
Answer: 78 (%)
